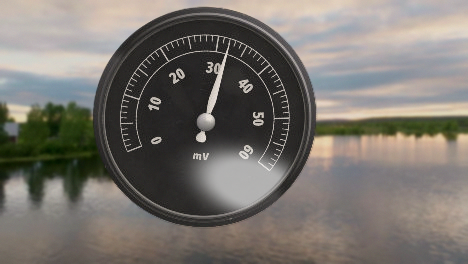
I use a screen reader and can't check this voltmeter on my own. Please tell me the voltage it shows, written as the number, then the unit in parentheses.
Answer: 32 (mV)
